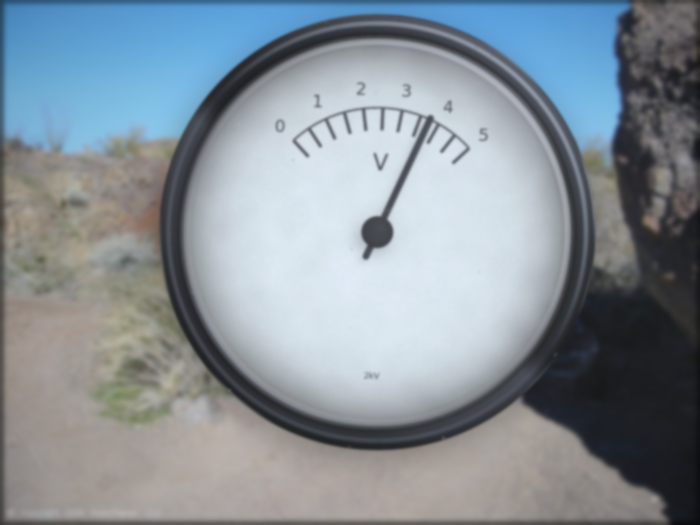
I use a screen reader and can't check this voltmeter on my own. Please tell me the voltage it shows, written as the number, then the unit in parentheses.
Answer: 3.75 (V)
